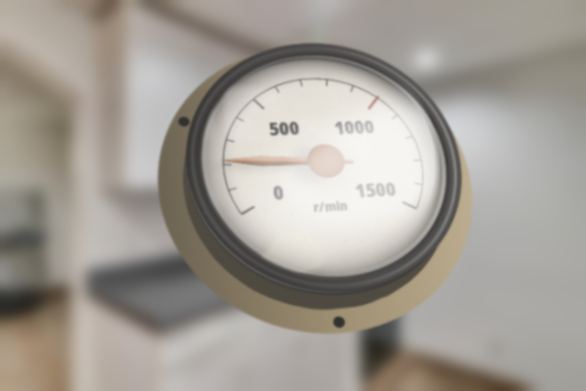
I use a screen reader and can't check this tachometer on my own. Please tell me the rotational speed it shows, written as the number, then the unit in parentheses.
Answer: 200 (rpm)
